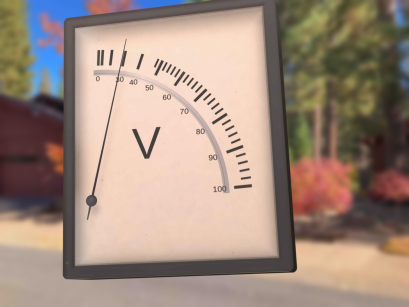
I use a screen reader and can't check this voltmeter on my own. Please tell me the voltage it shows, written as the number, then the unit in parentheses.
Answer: 30 (V)
